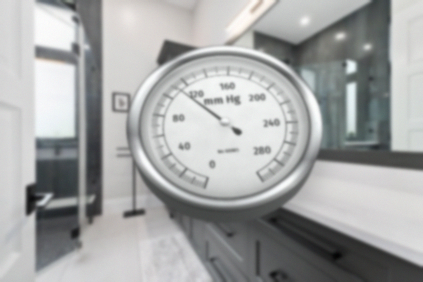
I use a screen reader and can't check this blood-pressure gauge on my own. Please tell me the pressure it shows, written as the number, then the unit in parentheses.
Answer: 110 (mmHg)
